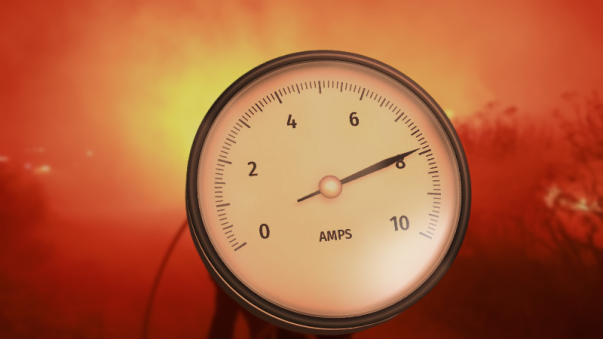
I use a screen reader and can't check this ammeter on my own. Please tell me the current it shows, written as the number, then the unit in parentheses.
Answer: 7.9 (A)
